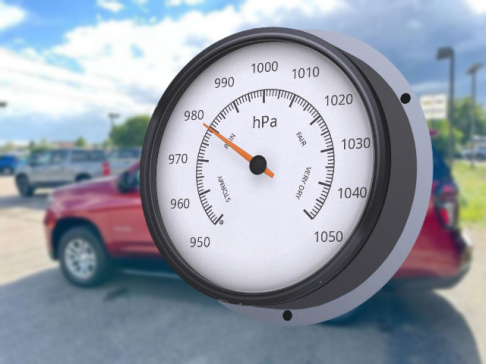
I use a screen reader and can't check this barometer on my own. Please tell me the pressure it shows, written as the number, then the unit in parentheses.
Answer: 980 (hPa)
